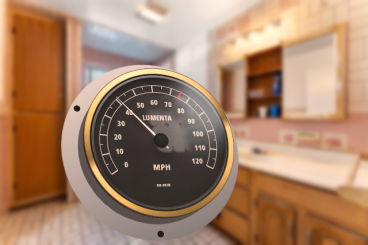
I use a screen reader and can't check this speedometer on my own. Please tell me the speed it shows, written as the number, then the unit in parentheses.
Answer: 40 (mph)
